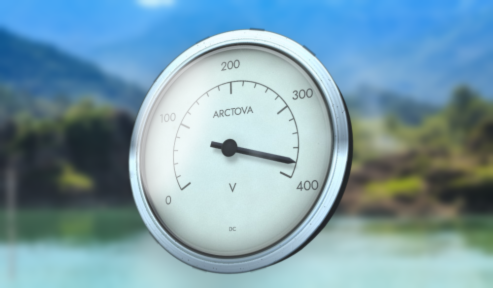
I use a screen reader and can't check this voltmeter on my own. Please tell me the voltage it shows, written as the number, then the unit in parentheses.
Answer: 380 (V)
